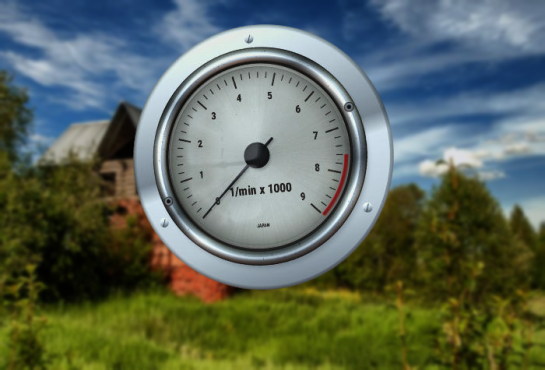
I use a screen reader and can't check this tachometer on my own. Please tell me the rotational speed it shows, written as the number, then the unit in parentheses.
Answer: 0 (rpm)
